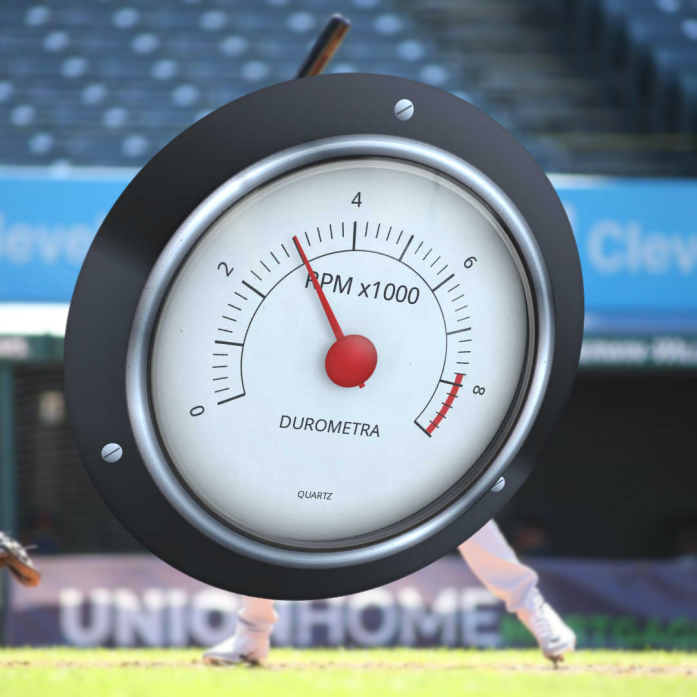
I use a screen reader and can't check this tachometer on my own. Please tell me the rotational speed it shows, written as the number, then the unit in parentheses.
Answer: 3000 (rpm)
